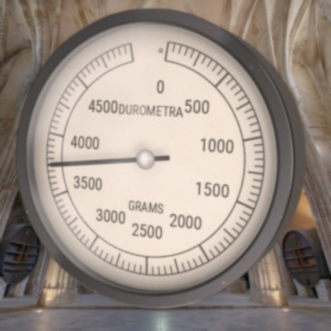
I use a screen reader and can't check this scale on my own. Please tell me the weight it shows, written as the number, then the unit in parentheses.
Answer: 3750 (g)
